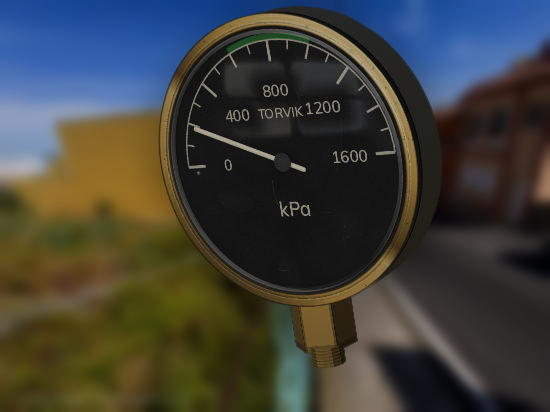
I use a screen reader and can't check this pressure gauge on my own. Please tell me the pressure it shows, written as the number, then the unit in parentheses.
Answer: 200 (kPa)
